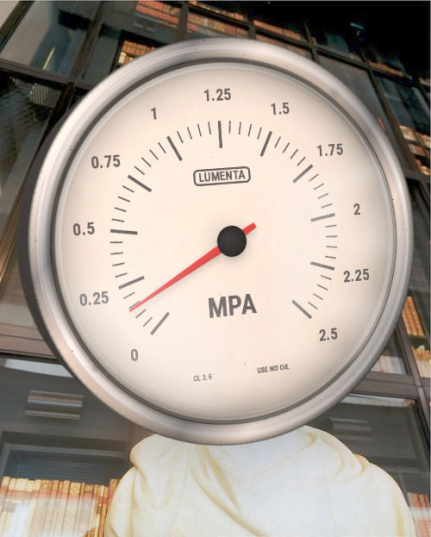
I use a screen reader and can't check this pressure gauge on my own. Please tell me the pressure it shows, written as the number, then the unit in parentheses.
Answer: 0.15 (MPa)
